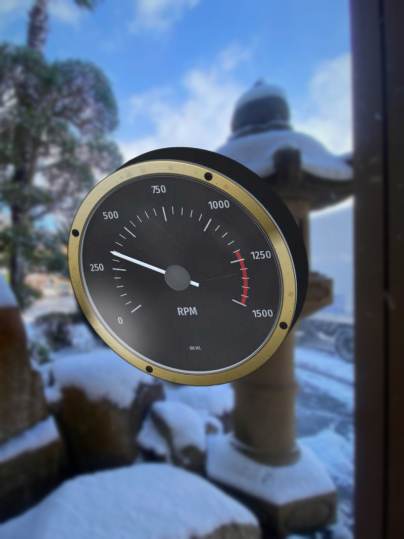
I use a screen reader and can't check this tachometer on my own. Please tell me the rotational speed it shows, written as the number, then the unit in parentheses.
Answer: 350 (rpm)
